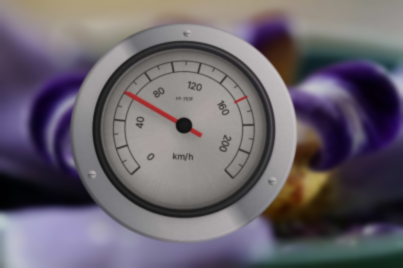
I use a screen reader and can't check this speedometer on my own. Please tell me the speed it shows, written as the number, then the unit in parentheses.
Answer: 60 (km/h)
